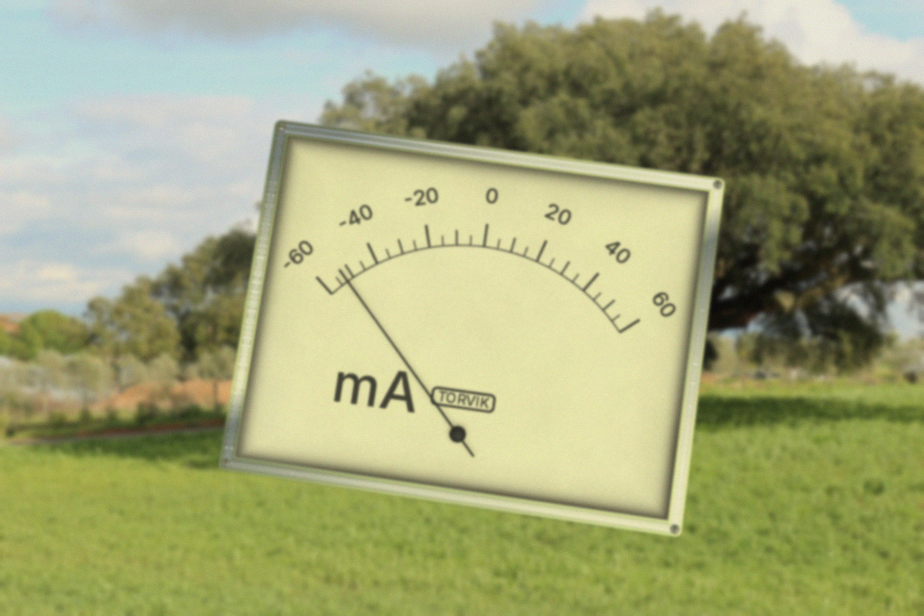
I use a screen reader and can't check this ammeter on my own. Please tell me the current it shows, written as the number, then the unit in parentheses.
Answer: -52.5 (mA)
